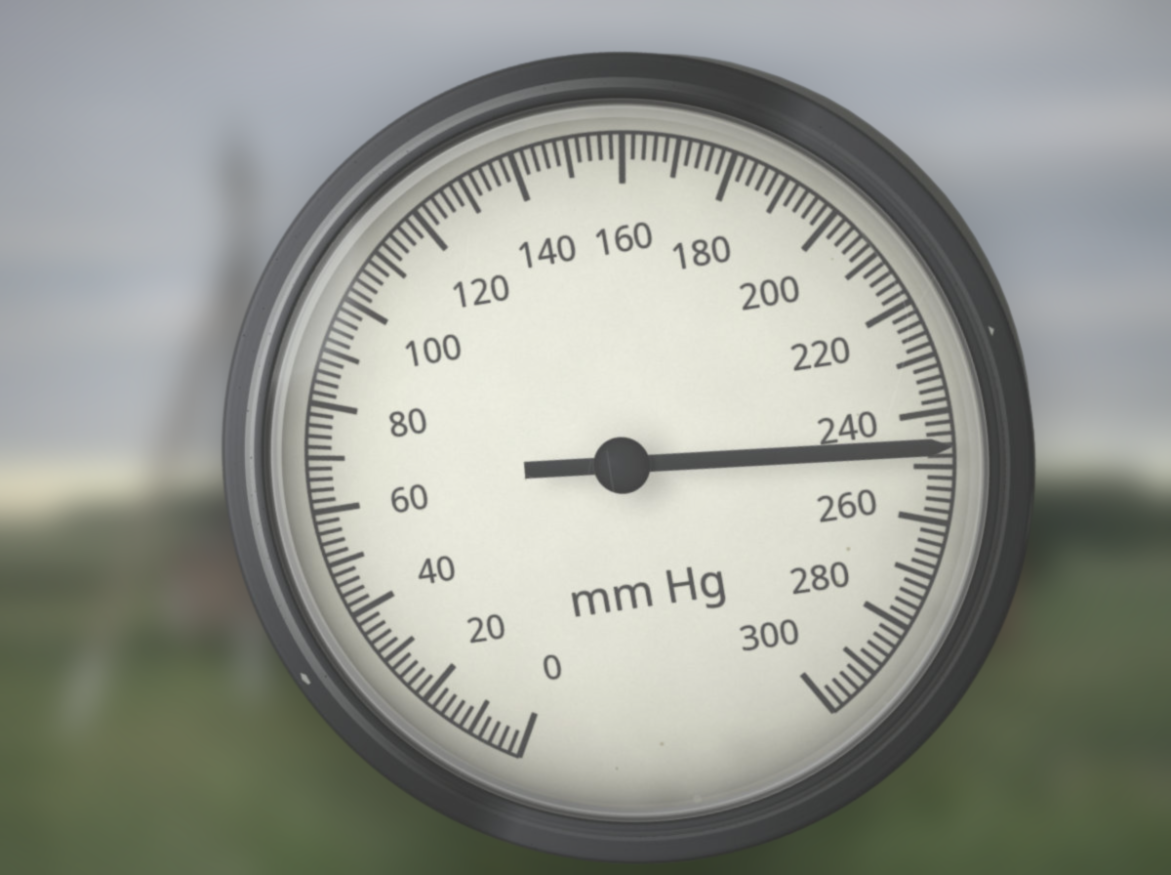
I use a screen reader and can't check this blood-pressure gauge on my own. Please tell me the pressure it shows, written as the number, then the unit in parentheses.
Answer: 246 (mmHg)
